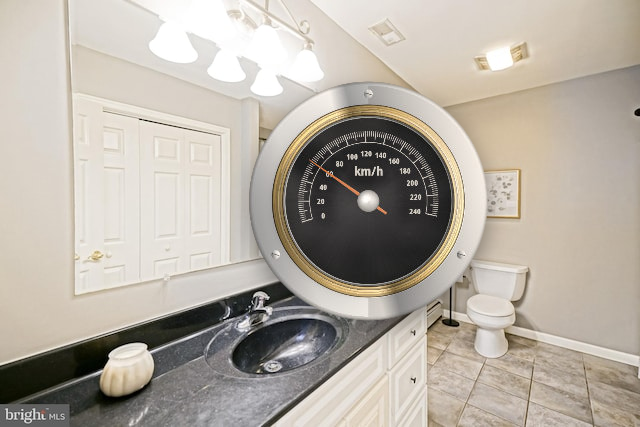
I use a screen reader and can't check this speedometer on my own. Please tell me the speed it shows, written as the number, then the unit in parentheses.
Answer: 60 (km/h)
